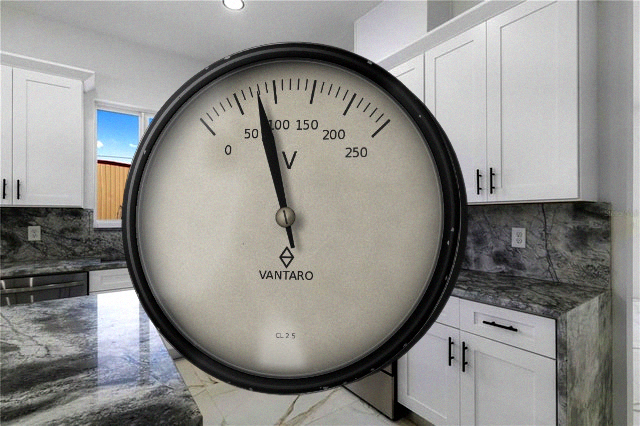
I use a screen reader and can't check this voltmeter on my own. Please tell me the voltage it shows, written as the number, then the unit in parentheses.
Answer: 80 (V)
